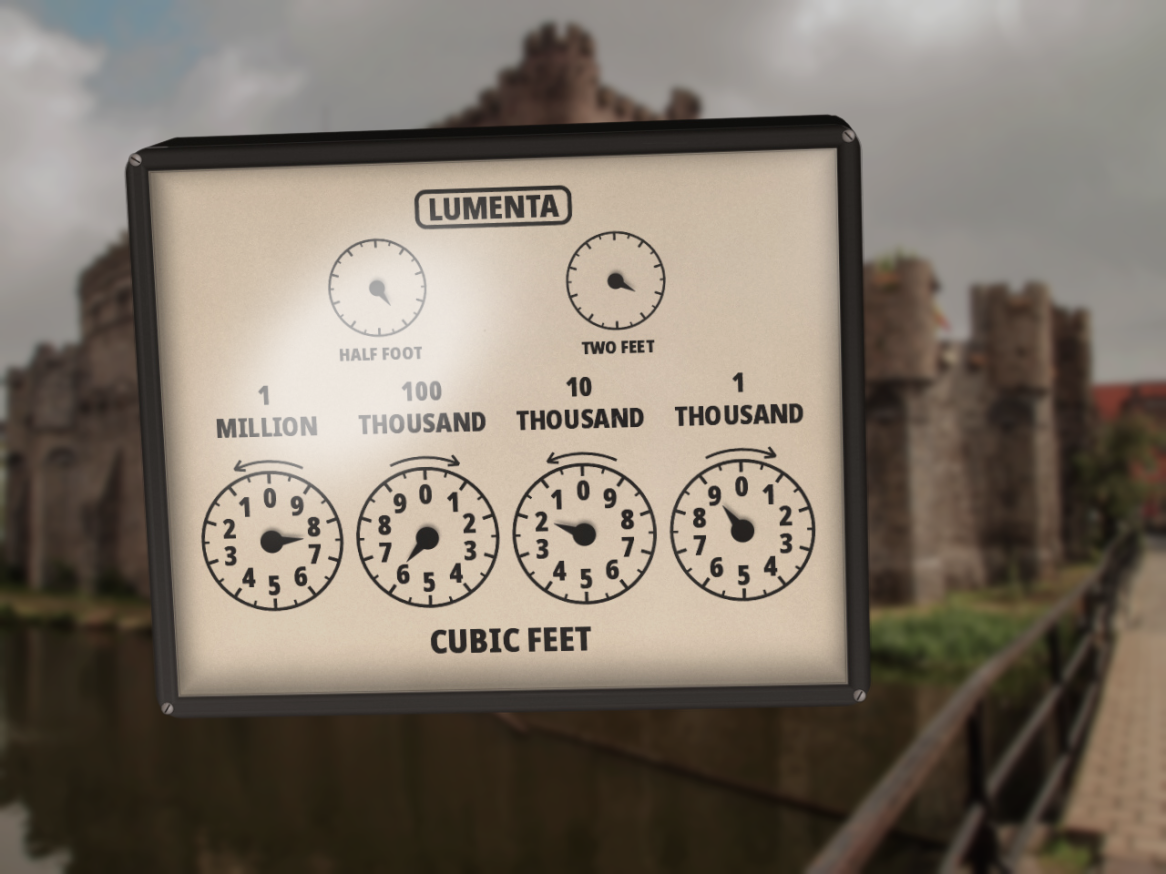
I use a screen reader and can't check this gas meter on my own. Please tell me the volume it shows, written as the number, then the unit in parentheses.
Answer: 761900 (ft³)
